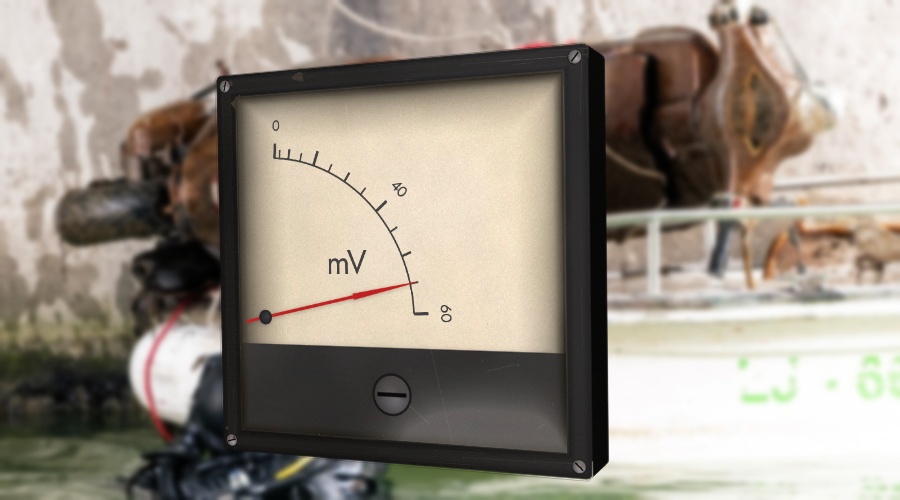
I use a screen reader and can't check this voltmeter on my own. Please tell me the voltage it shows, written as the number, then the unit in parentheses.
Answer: 55 (mV)
